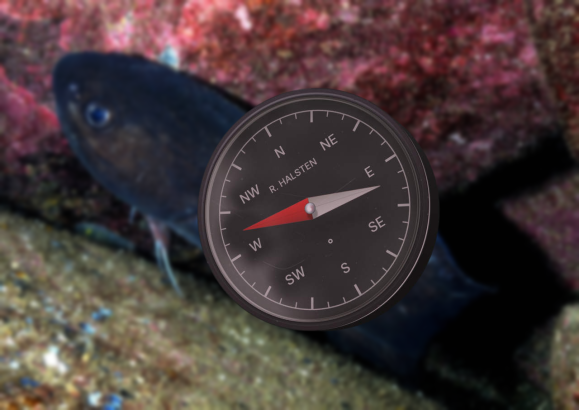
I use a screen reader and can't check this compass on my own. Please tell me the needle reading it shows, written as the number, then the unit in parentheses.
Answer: 285 (°)
